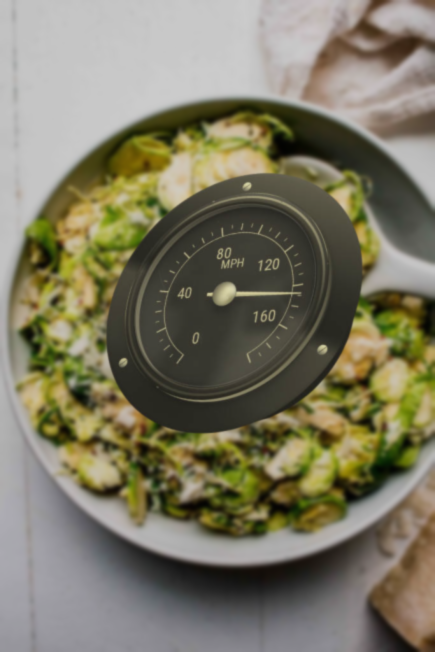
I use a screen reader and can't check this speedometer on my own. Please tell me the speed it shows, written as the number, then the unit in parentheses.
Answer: 145 (mph)
